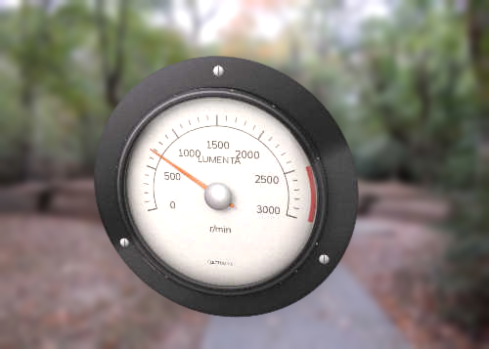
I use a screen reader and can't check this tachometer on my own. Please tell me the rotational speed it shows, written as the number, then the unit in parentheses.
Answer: 700 (rpm)
